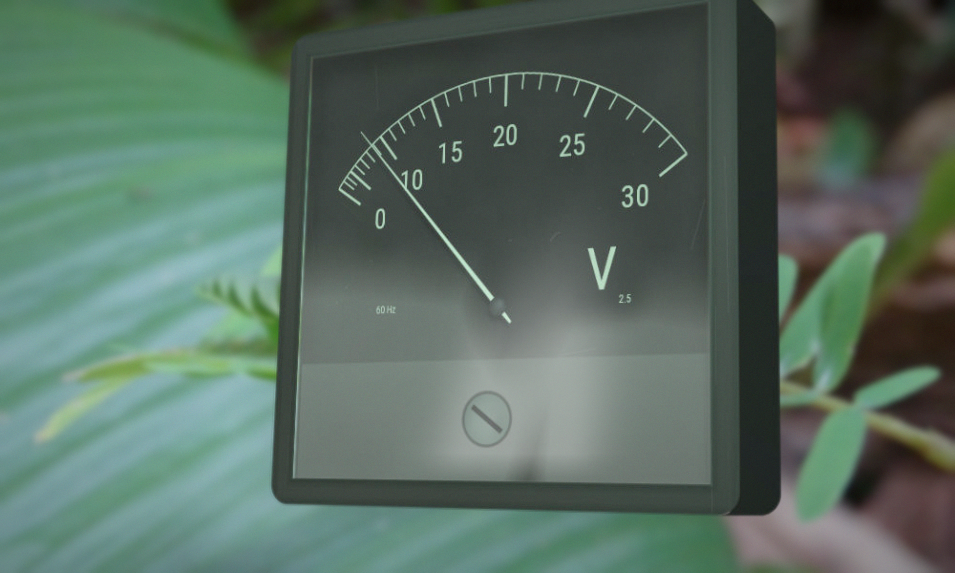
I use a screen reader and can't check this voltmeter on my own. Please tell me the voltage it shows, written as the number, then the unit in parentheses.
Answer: 9 (V)
